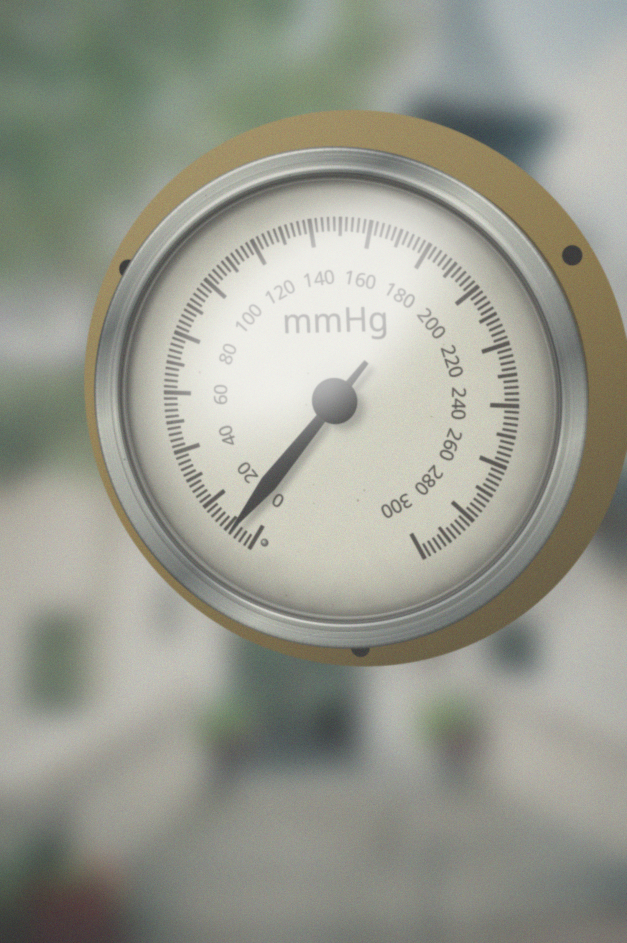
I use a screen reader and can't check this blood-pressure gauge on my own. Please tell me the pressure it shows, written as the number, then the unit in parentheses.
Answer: 8 (mmHg)
